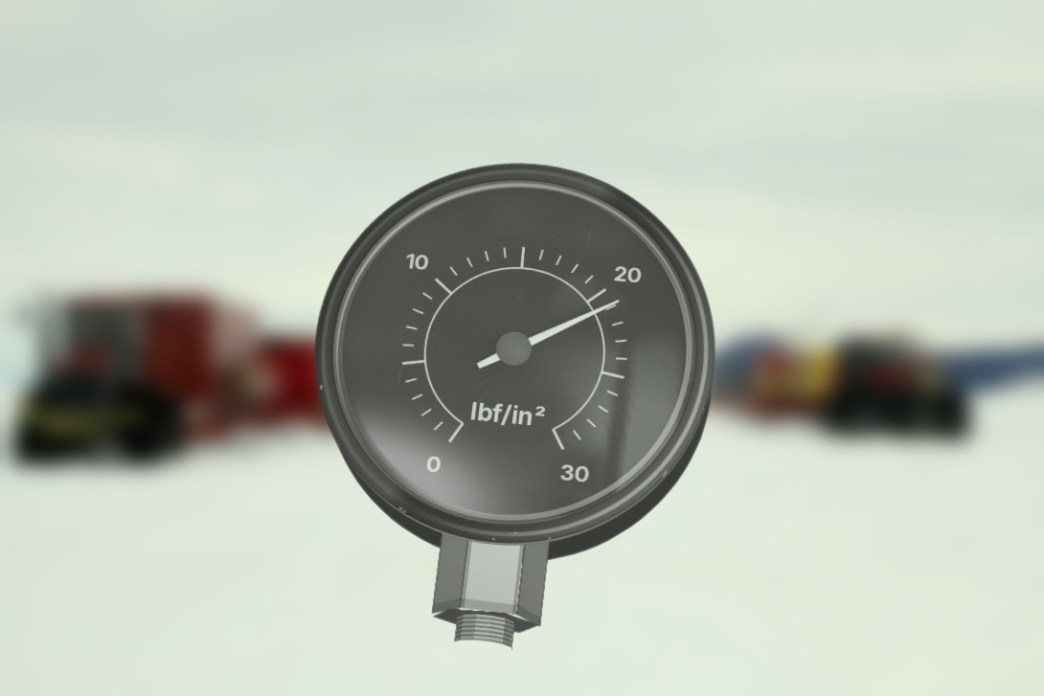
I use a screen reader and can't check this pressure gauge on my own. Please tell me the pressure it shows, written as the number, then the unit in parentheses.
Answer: 21 (psi)
